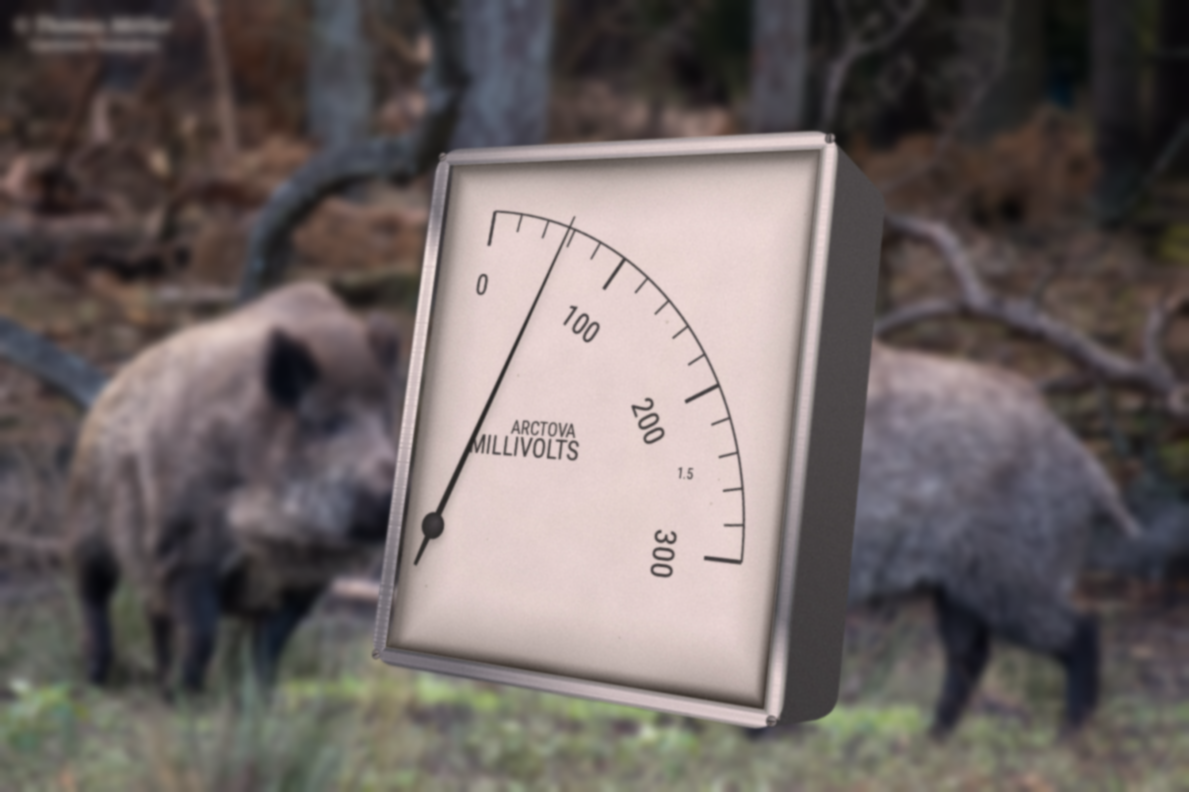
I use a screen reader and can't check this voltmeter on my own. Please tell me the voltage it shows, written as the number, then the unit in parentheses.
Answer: 60 (mV)
